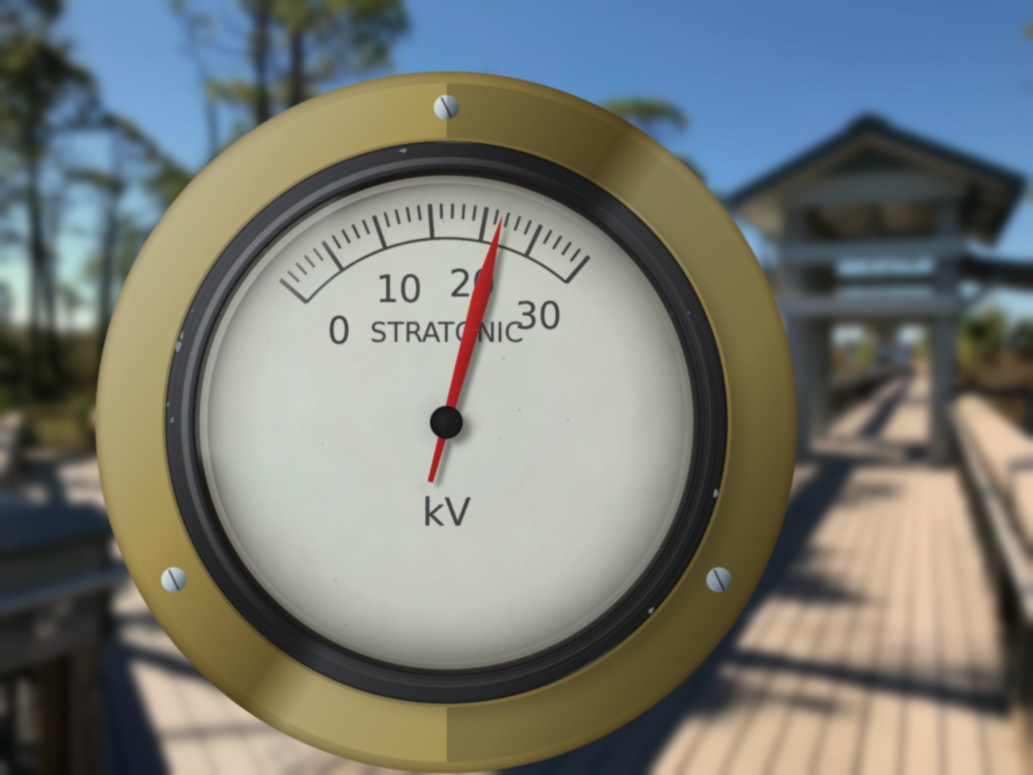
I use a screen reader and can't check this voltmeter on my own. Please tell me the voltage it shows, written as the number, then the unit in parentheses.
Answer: 21.5 (kV)
